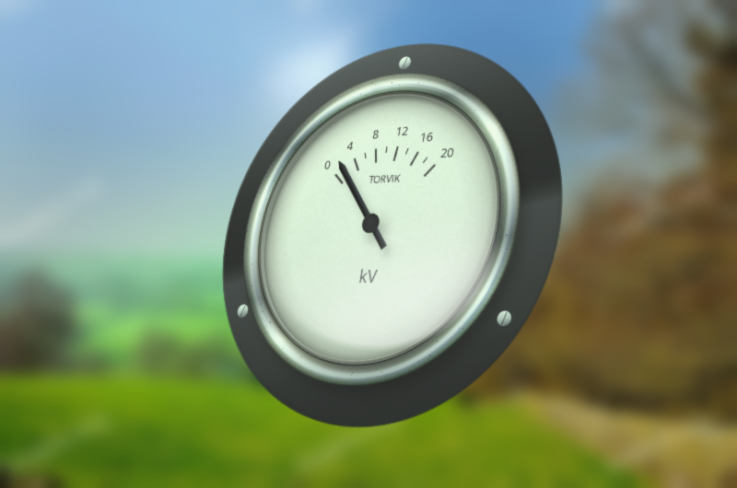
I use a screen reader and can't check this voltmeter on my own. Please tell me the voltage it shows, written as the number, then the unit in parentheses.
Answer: 2 (kV)
